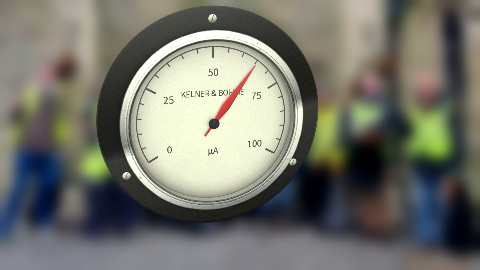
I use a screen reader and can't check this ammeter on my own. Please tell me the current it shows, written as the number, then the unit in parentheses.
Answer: 65 (µA)
